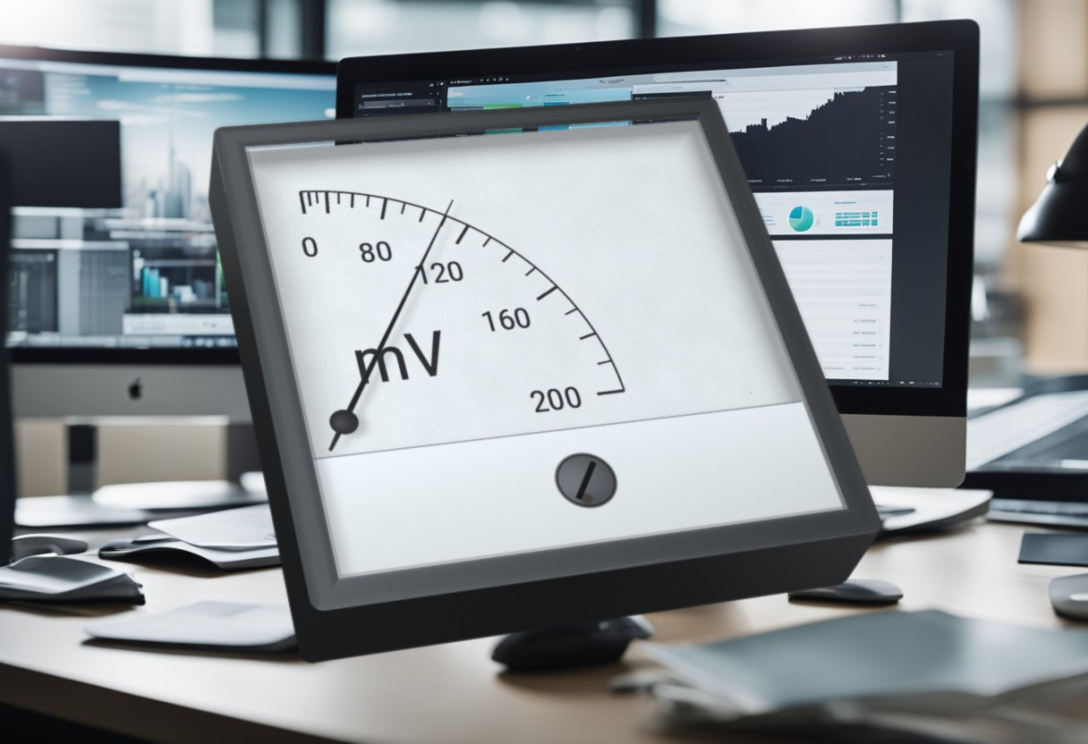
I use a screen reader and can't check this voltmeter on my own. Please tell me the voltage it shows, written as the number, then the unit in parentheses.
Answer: 110 (mV)
